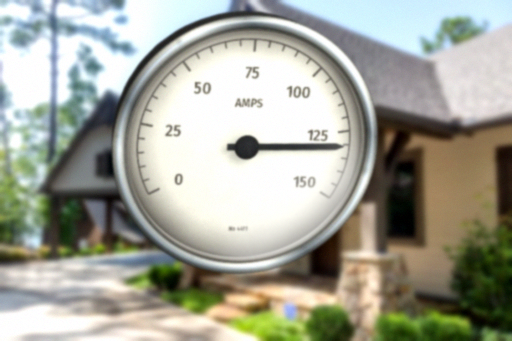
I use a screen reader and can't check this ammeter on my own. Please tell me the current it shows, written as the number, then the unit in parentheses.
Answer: 130 (A)
